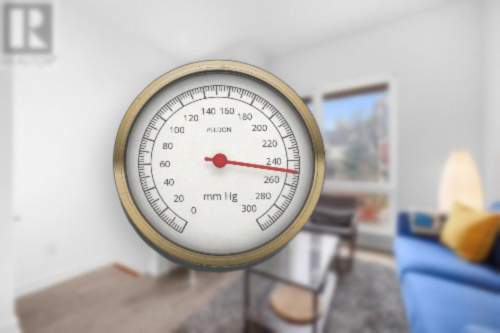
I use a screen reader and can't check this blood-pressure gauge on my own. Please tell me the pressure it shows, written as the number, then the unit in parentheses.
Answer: 250 (mmHg)
